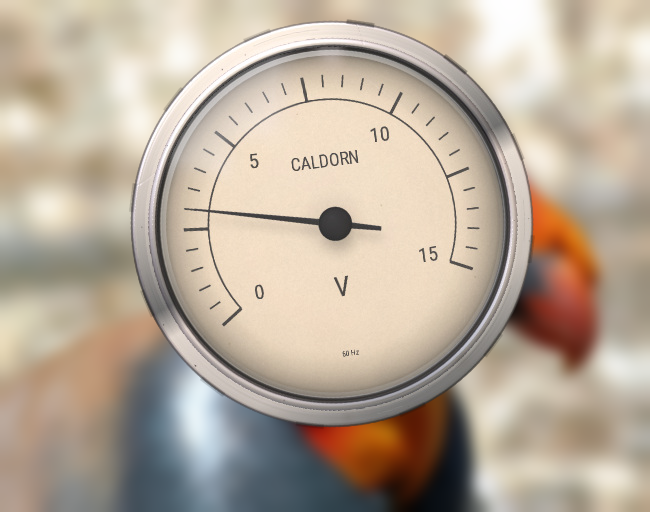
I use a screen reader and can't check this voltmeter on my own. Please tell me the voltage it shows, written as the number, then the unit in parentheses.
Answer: 3 (V)
